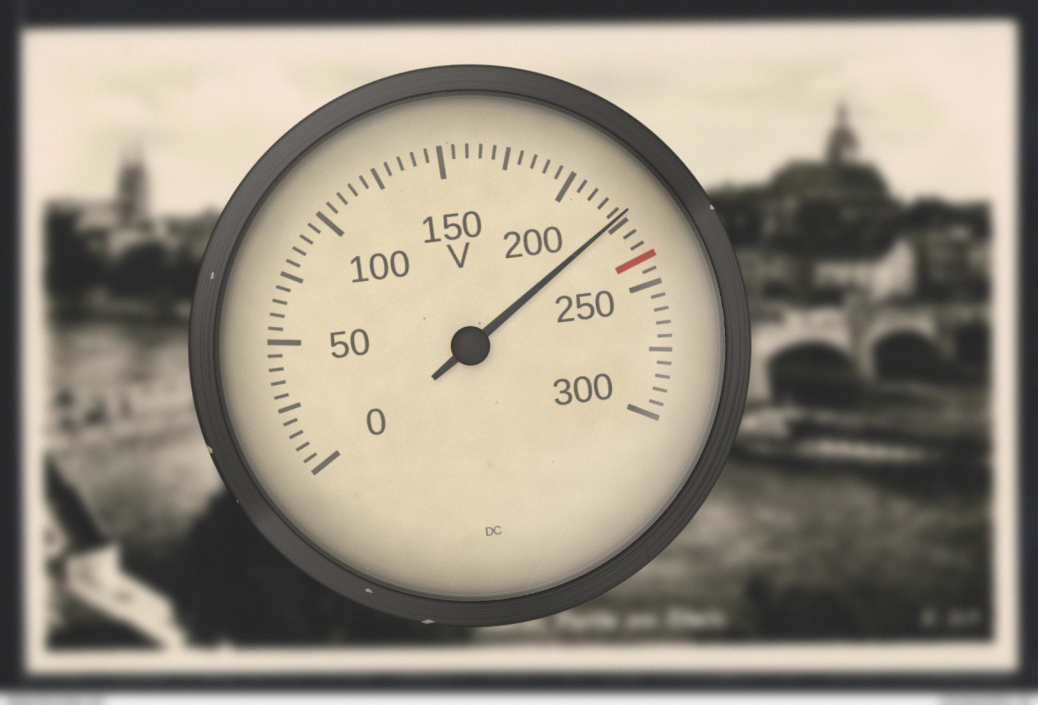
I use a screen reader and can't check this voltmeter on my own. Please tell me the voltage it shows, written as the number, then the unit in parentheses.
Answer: 222.5 (V)
